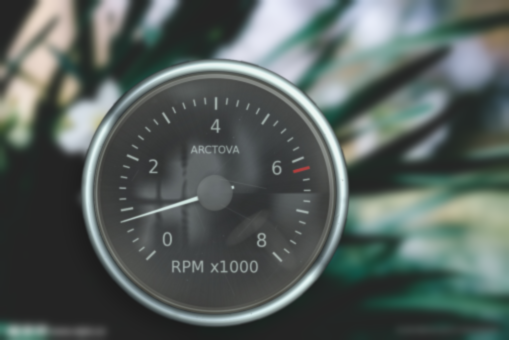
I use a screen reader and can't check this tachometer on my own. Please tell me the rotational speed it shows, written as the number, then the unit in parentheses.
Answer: 800 (rpm)
